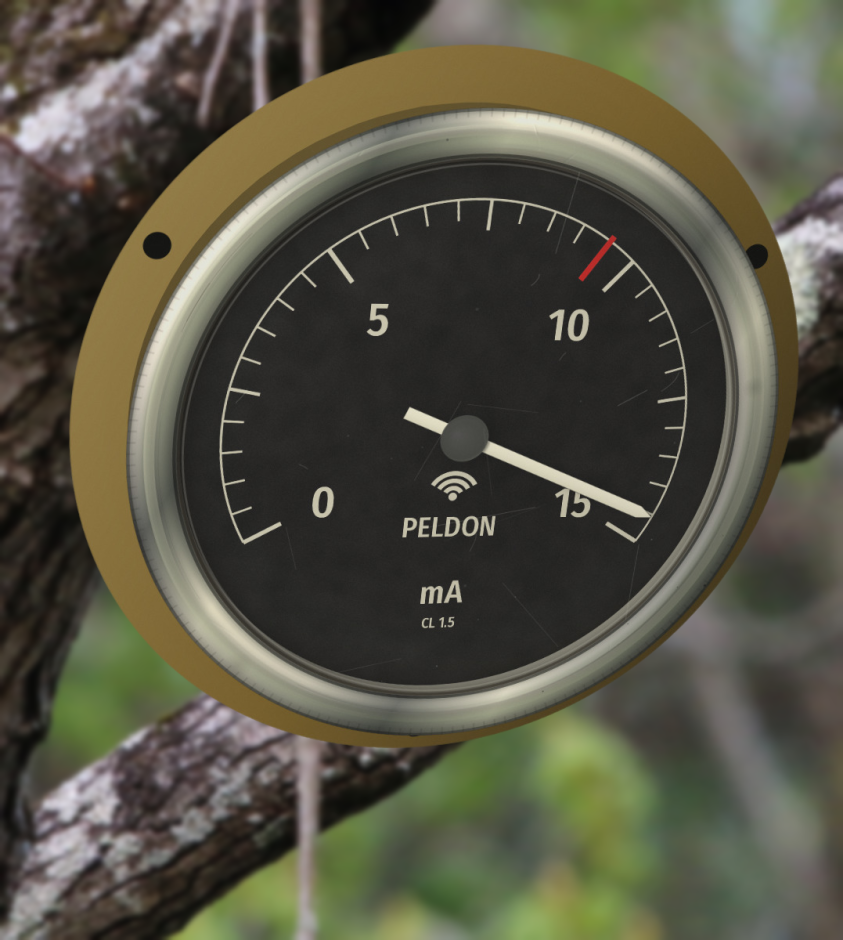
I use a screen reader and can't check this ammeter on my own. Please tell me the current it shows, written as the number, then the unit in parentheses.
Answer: 14.5 (mA)
